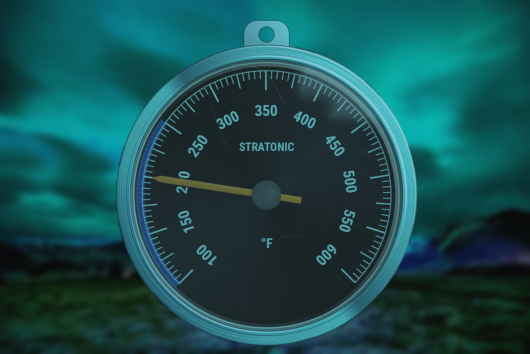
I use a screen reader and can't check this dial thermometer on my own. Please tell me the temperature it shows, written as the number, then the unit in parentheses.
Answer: 200 (°F)
